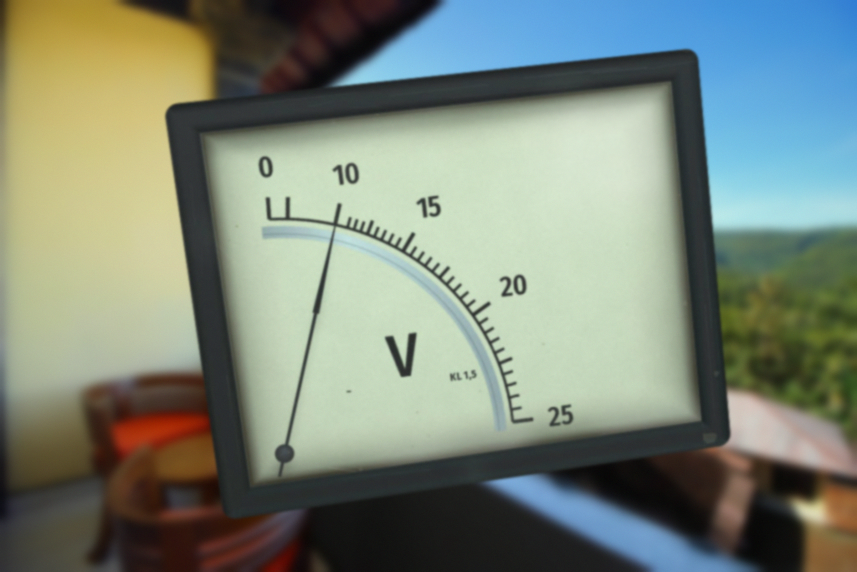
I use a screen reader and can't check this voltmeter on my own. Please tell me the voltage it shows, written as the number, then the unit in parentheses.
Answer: 10 (V)
